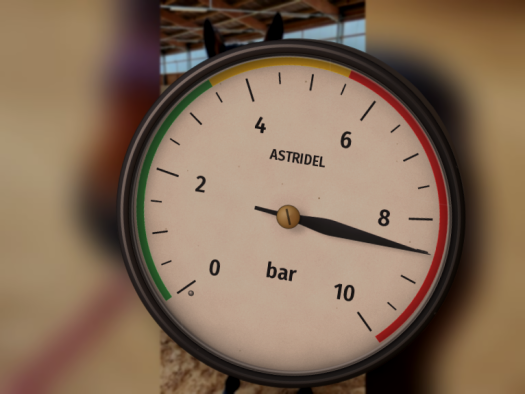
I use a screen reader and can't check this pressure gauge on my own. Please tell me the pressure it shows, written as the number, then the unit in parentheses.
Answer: 8.5 (bar)
